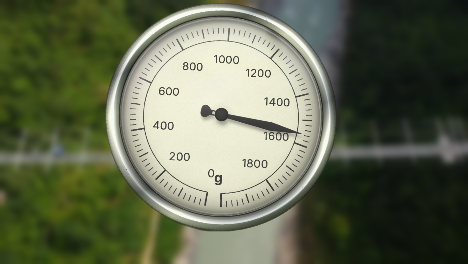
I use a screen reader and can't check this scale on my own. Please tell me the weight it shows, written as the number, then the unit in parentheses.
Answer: 1560 (g)
